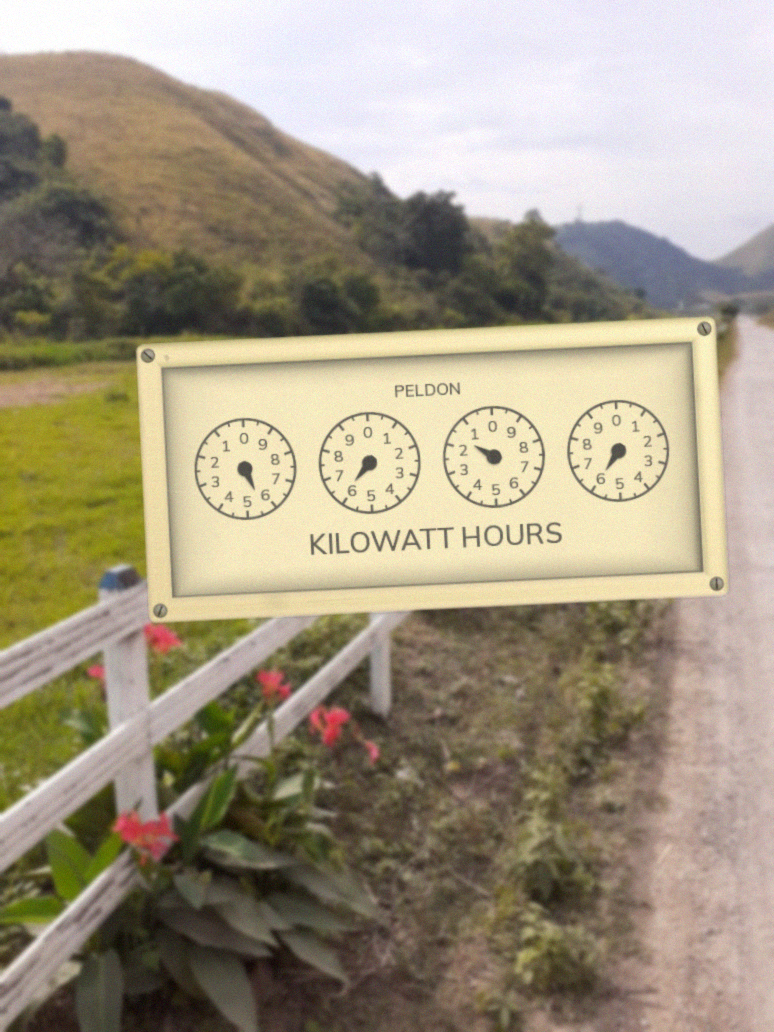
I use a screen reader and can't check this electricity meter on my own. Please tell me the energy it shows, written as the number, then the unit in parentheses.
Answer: 5616 (kWh)
